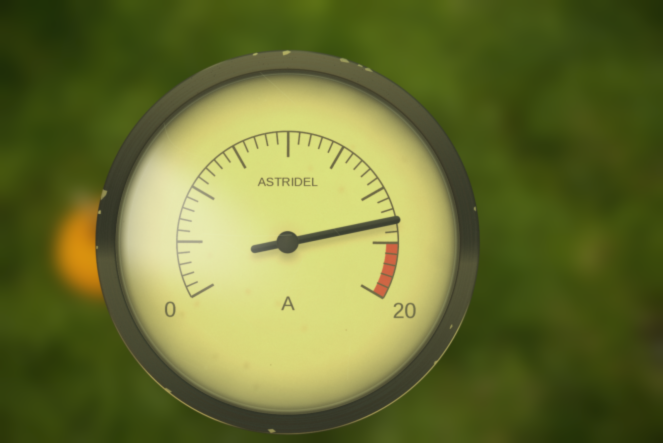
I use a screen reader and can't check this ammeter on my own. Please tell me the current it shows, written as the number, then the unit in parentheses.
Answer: 16.5 (A)
